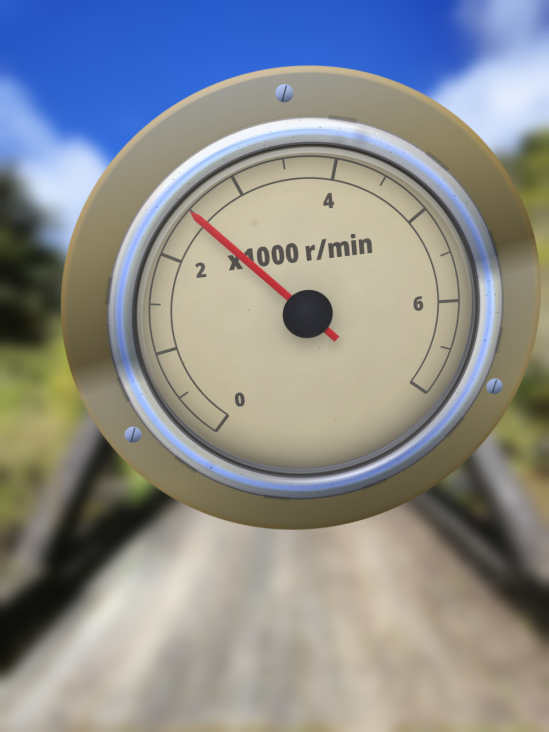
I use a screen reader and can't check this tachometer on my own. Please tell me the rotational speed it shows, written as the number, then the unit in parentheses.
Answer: 2500 (rpm)
